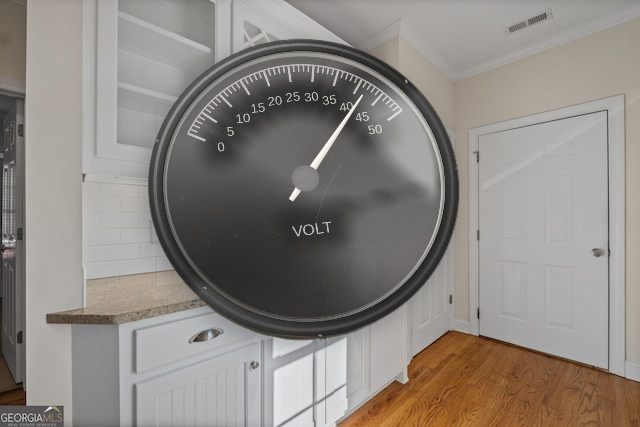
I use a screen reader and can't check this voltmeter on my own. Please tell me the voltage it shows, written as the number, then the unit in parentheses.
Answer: 42 (V)
